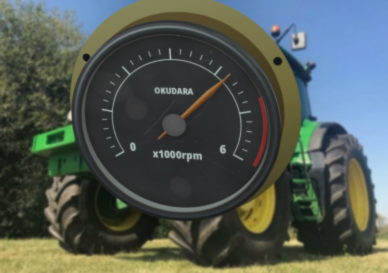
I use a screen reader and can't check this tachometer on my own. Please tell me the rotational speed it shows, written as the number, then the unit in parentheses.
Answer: 4200 (rpm)
